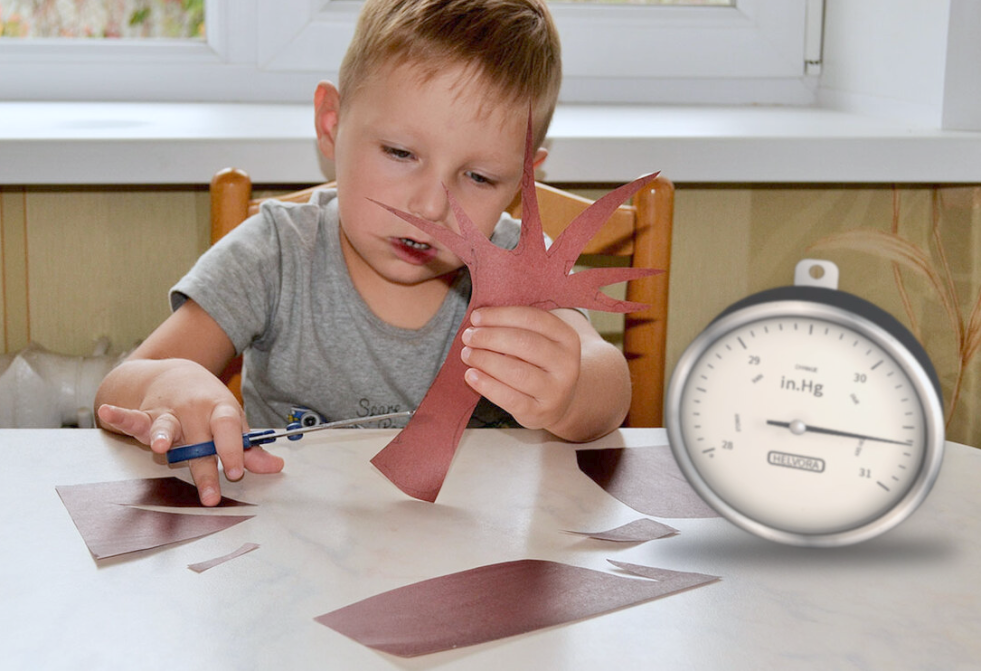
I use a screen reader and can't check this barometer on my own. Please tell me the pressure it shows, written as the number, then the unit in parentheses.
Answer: 30.6 (inHg)
